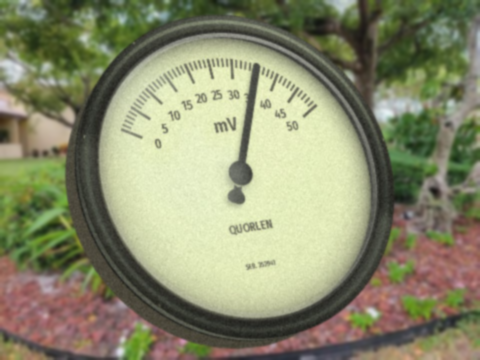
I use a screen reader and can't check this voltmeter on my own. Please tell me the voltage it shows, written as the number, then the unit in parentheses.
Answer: 35 (mV)
